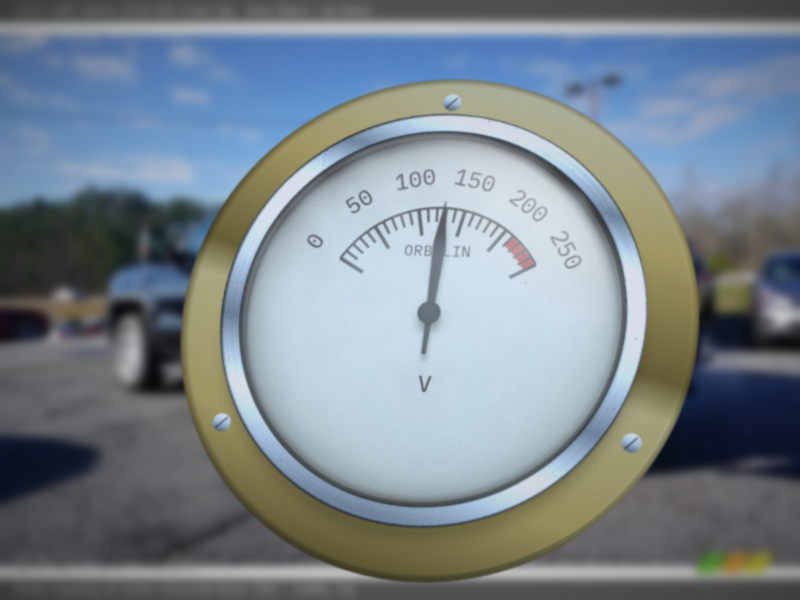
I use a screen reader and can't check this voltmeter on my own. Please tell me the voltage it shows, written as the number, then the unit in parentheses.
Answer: 130 (V)
